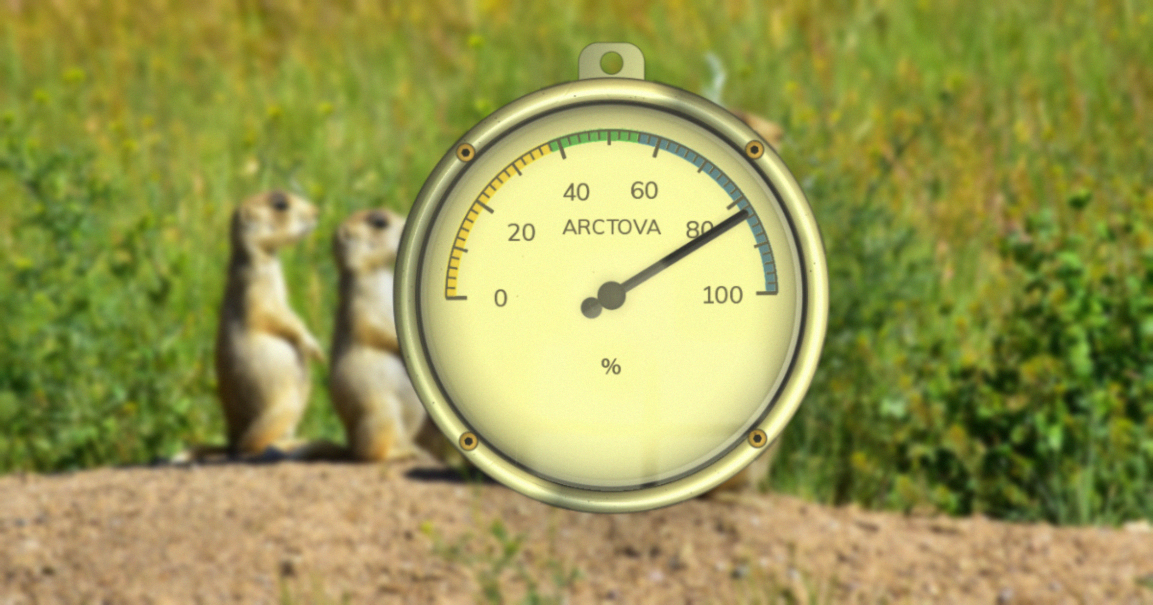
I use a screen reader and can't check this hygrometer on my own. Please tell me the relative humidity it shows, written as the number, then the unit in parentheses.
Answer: 83 (%)
